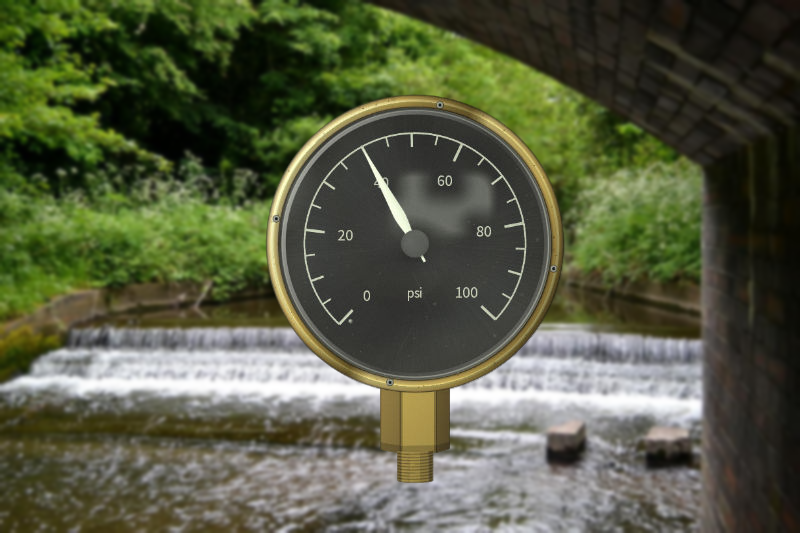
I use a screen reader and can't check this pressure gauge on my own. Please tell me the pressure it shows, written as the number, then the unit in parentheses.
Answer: 40 (psi)
